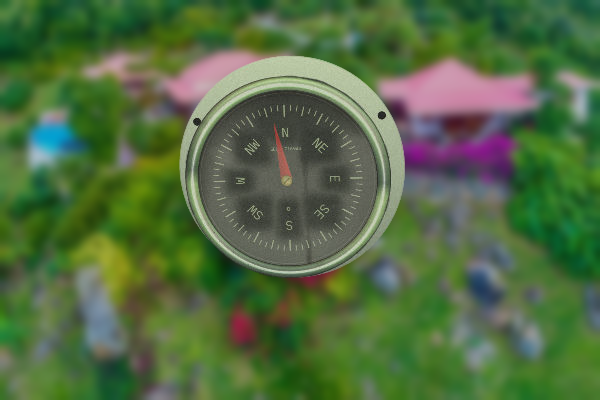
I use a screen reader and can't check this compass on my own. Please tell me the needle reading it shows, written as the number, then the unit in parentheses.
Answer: 350 (°)
